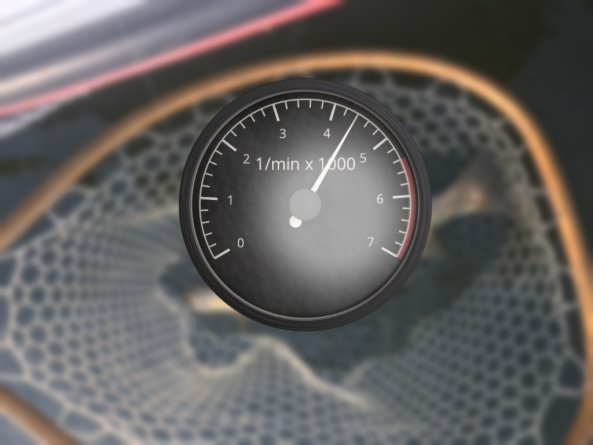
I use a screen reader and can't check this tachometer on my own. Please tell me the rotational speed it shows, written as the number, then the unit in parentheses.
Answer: 4400 (rpm)
